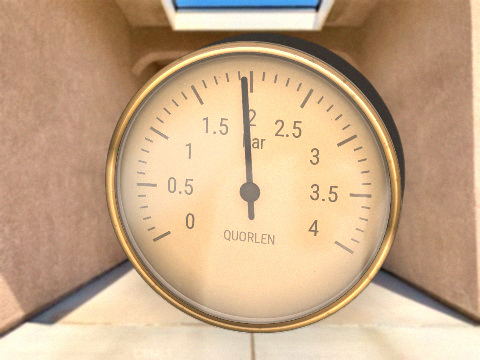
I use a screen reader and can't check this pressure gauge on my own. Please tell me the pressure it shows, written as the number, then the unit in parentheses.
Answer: 1.95 (bar)
